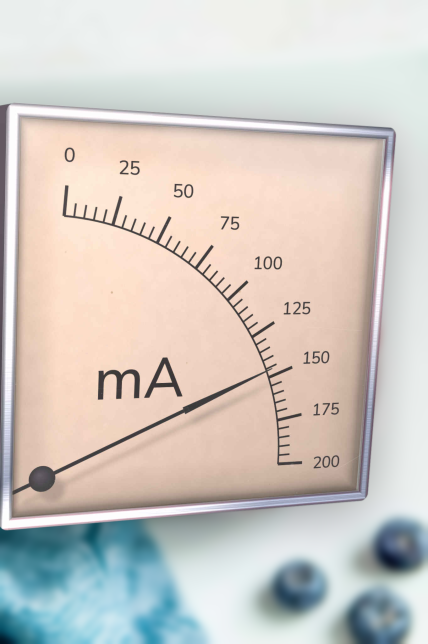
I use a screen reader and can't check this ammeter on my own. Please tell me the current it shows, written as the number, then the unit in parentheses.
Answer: 145 (mA)
